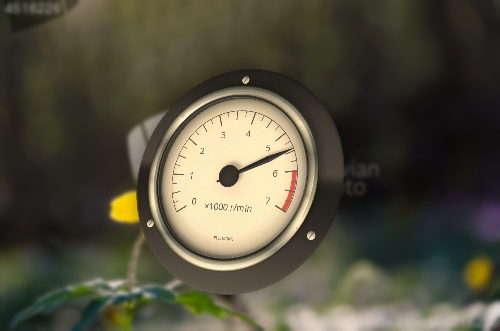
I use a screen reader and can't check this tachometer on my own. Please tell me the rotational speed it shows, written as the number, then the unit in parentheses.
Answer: 5500 (rpm)
